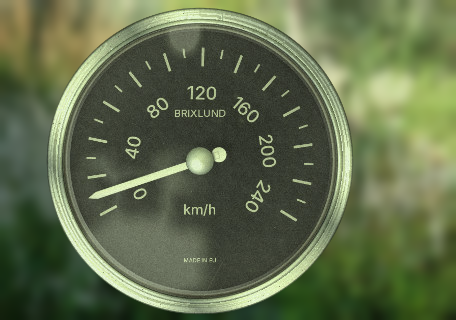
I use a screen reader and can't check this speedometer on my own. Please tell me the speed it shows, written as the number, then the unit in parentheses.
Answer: 10 (km/h)
